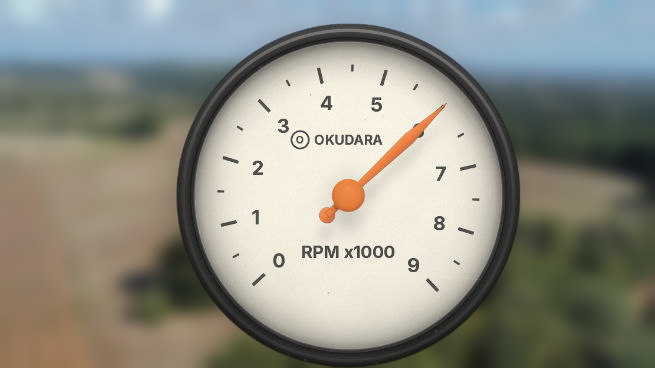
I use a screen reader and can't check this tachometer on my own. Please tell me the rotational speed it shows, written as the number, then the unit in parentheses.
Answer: 6000 (rpm)
